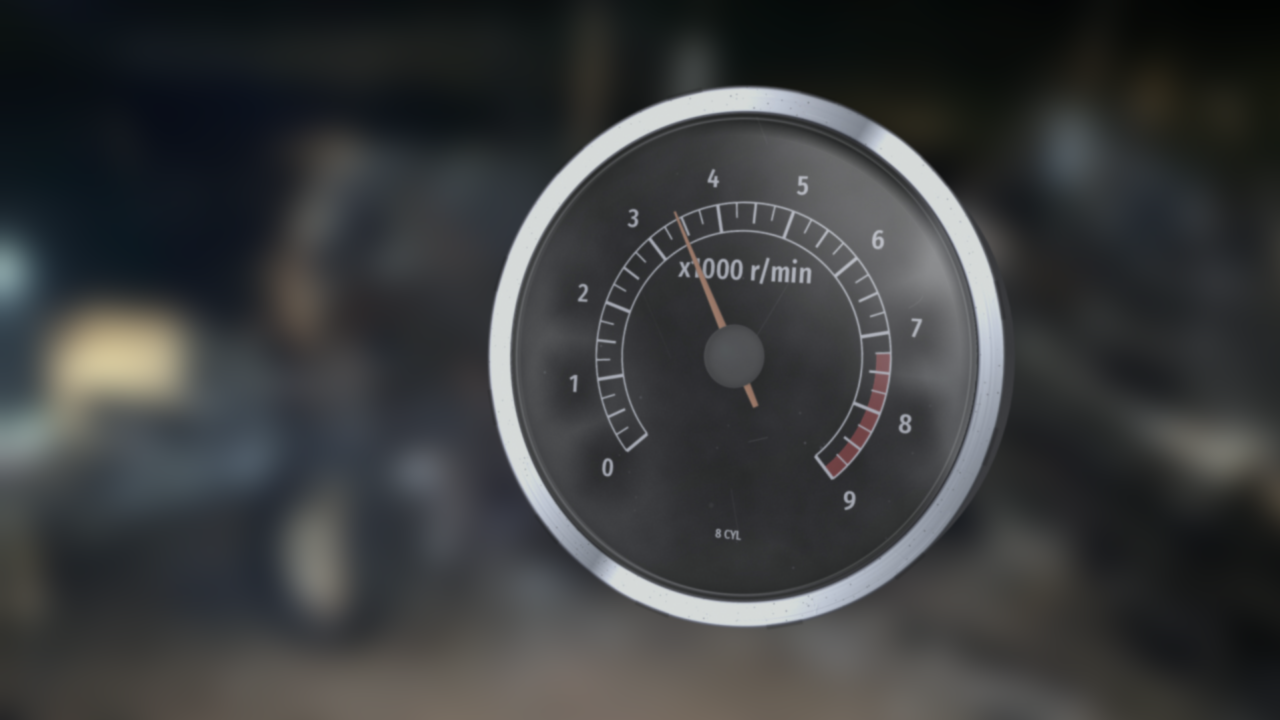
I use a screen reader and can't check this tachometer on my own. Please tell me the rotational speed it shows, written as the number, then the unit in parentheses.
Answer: 3500 (rpm)
